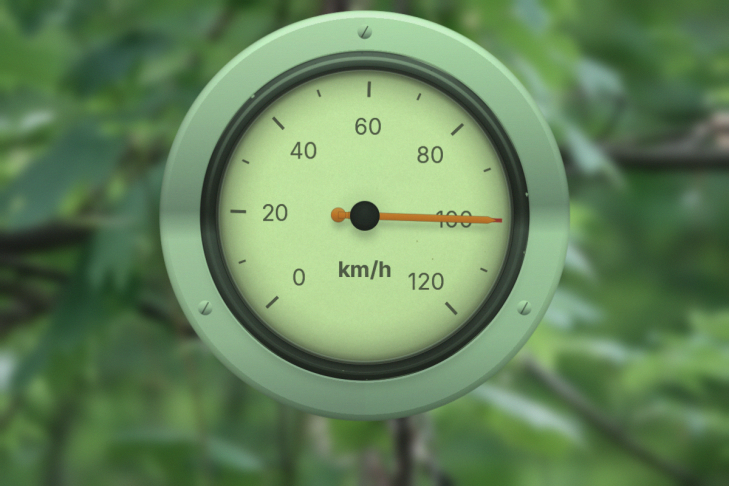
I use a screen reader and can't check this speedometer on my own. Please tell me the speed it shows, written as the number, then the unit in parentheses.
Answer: 100 (km/h)
